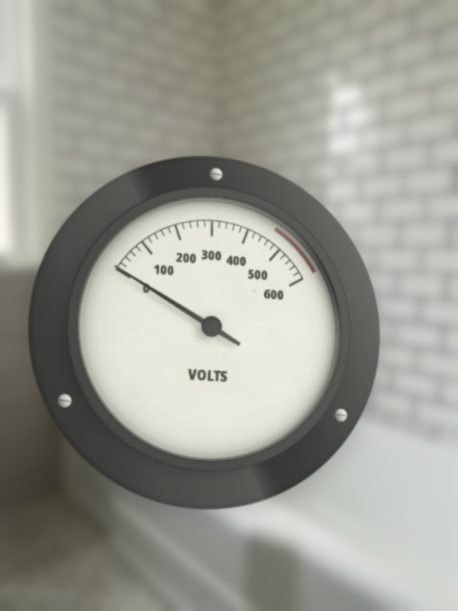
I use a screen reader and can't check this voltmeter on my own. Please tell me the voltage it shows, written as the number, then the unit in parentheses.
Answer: 0 (V)
